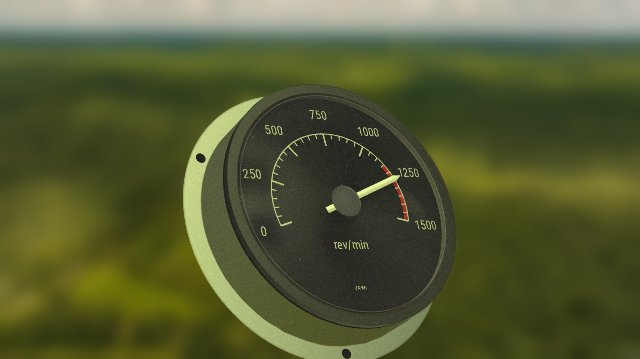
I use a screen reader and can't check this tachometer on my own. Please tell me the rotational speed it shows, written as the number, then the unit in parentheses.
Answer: 1250 (rpm)
